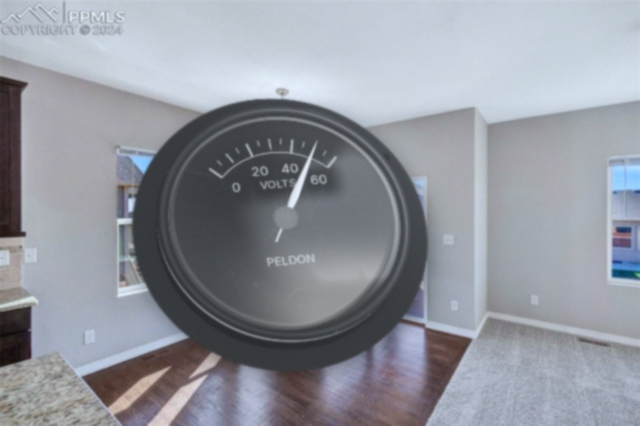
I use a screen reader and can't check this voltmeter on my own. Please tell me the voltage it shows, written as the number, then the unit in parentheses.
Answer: 50 (V)
